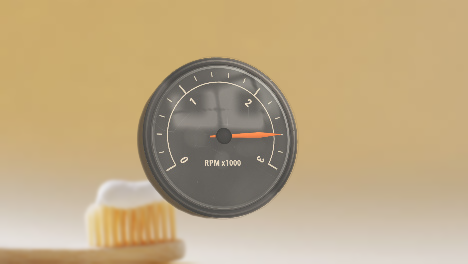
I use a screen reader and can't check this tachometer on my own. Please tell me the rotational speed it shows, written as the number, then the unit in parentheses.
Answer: 2600 (rpm)
